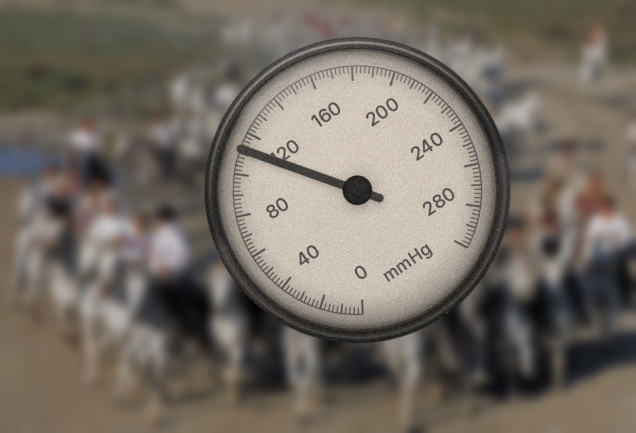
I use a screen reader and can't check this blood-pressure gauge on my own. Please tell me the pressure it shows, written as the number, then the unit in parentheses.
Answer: 112 (mmHg)
